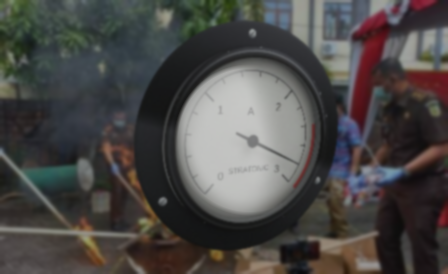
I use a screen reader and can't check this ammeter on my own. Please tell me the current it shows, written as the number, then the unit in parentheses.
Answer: 2.8 (A)
